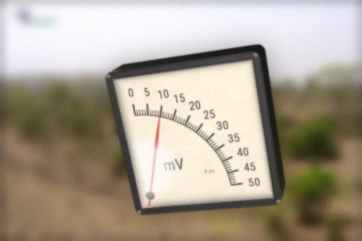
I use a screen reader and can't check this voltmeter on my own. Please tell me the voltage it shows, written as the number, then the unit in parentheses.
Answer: 10 (mV)
